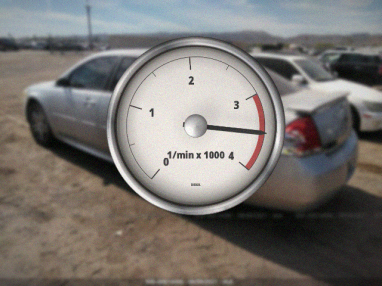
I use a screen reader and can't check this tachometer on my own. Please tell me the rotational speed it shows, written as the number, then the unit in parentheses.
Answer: 3500 (rpm)
